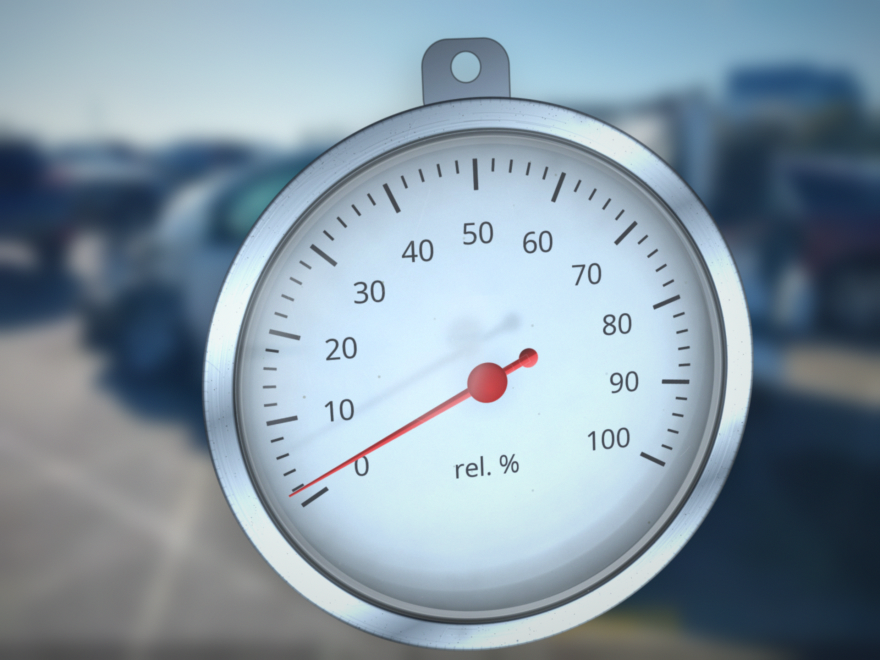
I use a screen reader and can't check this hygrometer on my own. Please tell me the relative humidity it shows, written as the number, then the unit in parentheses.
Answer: 2 (%)
